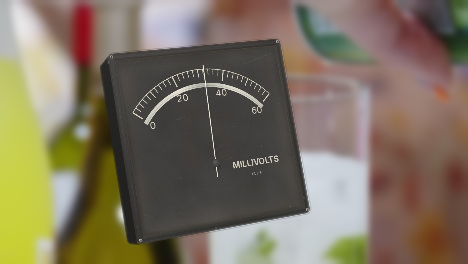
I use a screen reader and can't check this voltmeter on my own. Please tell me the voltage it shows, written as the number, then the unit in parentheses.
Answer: 32 (mV)
